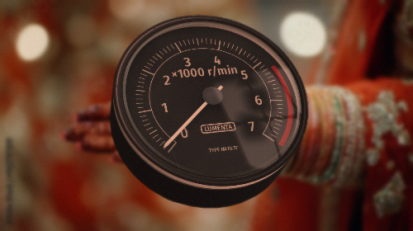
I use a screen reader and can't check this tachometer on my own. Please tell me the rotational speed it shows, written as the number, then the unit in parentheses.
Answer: 100 (rpm)
